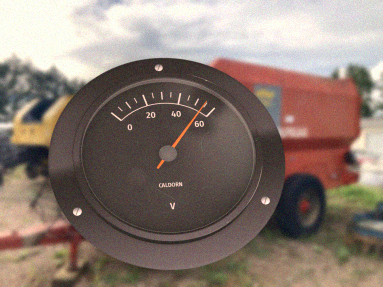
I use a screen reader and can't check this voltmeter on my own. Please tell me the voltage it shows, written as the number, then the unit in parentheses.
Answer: 55 (V)
